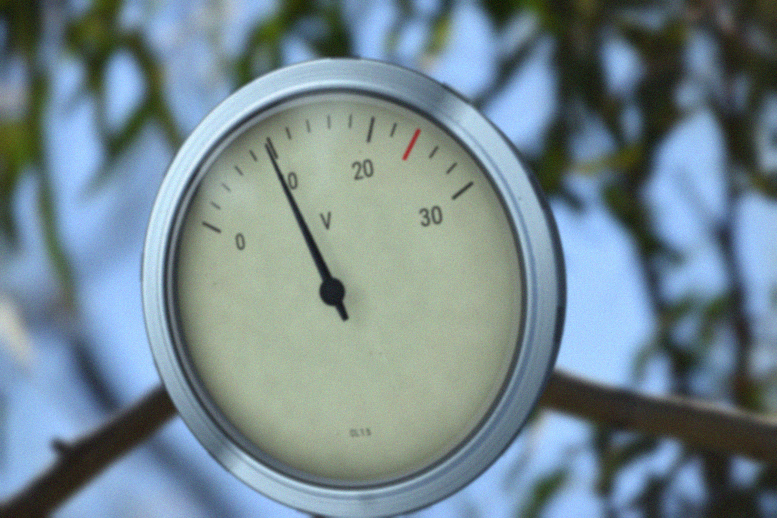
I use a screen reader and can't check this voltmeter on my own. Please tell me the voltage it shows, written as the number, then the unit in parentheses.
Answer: 10 (V)
